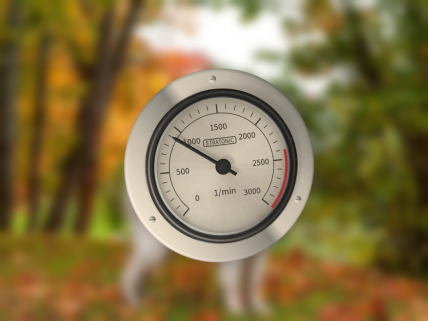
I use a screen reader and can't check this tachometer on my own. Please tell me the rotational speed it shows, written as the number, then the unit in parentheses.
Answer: 900 (rpm)
